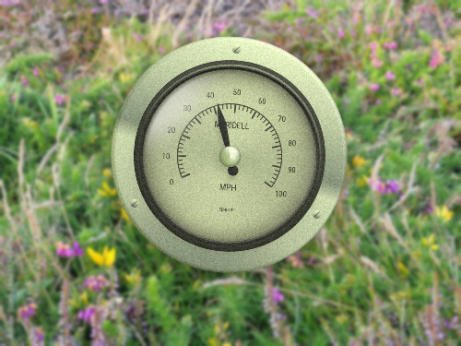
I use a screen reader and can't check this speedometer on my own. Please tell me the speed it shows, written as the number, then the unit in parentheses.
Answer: 42 (mph)
